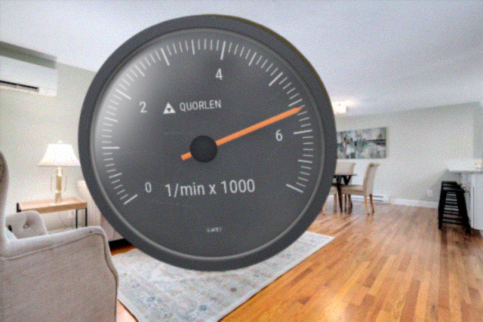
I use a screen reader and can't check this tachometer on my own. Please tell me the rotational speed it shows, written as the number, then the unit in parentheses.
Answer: 5600 (rpm)
